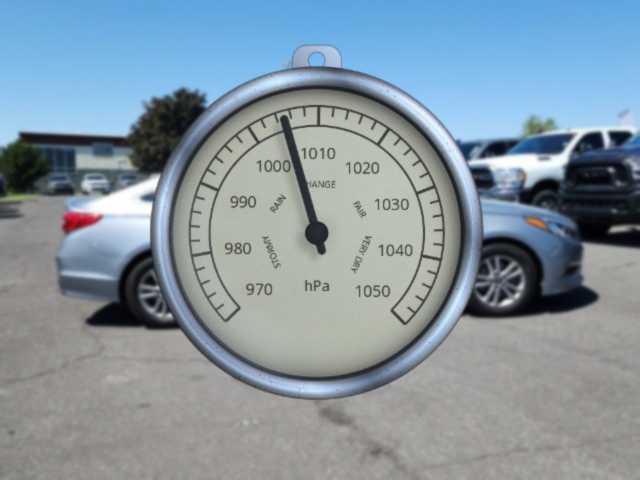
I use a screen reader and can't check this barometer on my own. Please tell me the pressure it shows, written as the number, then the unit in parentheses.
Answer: 1005 (hPa)
